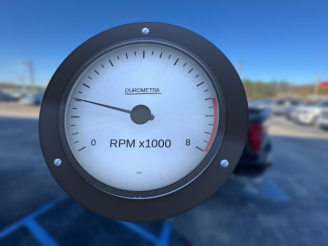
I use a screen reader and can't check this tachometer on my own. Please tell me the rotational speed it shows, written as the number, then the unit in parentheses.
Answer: 1500 (rpm)
